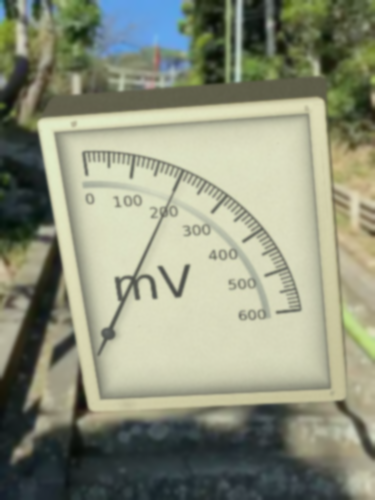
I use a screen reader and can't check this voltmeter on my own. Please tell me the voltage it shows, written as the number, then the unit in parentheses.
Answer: 200 (mV)
